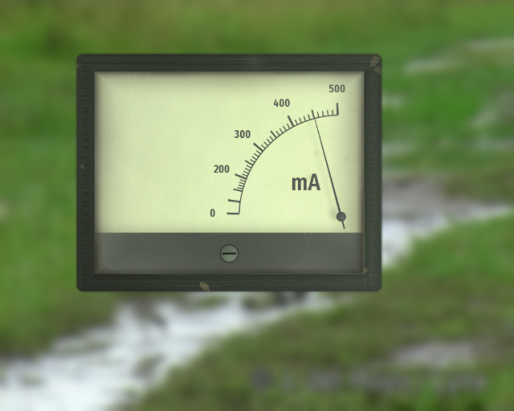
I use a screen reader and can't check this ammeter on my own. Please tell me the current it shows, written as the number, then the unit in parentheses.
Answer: 450 (mA)
